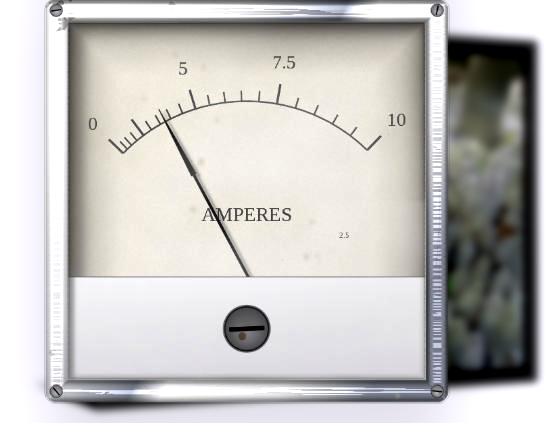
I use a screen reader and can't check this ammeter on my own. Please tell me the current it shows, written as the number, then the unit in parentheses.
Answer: 3.75 (A)
